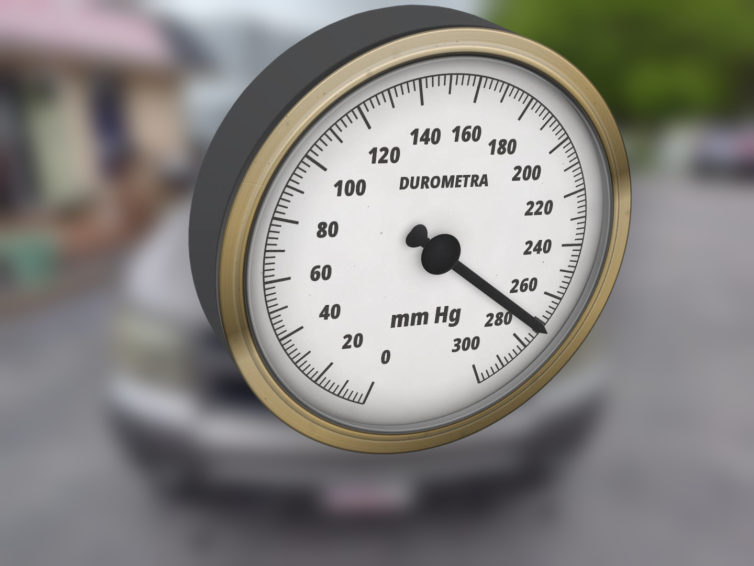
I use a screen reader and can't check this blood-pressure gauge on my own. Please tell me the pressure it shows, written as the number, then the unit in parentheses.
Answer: 272 (mmHg)
